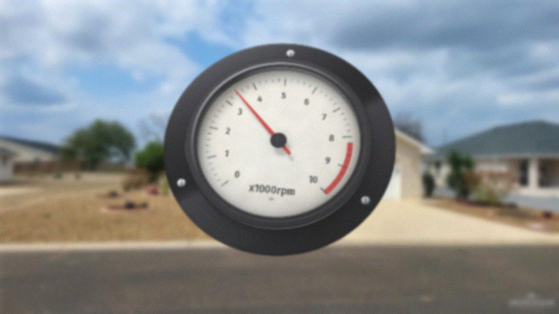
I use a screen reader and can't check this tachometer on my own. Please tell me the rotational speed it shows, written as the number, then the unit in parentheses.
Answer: 3400 (rpm)
